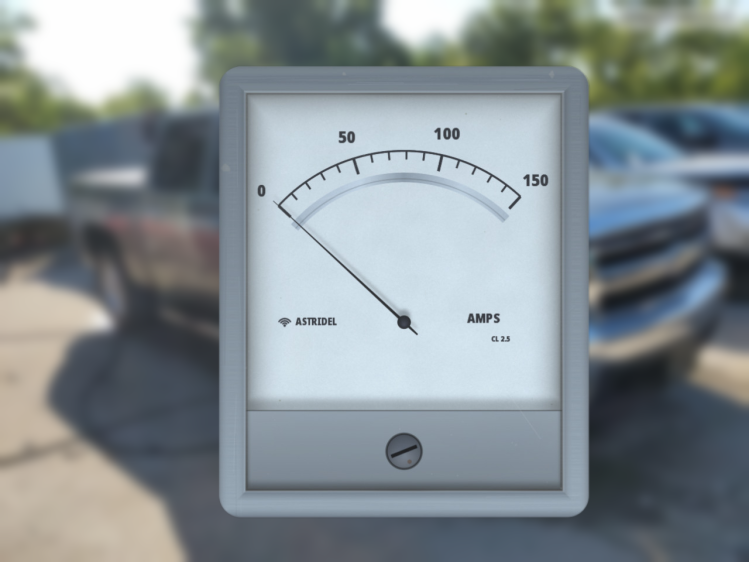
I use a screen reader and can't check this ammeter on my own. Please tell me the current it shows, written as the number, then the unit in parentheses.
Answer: 0 (A)
